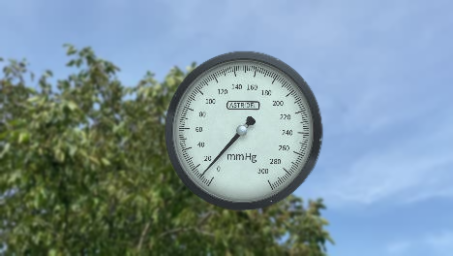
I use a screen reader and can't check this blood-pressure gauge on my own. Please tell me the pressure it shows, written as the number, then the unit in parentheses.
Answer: 10 (mmHg)
